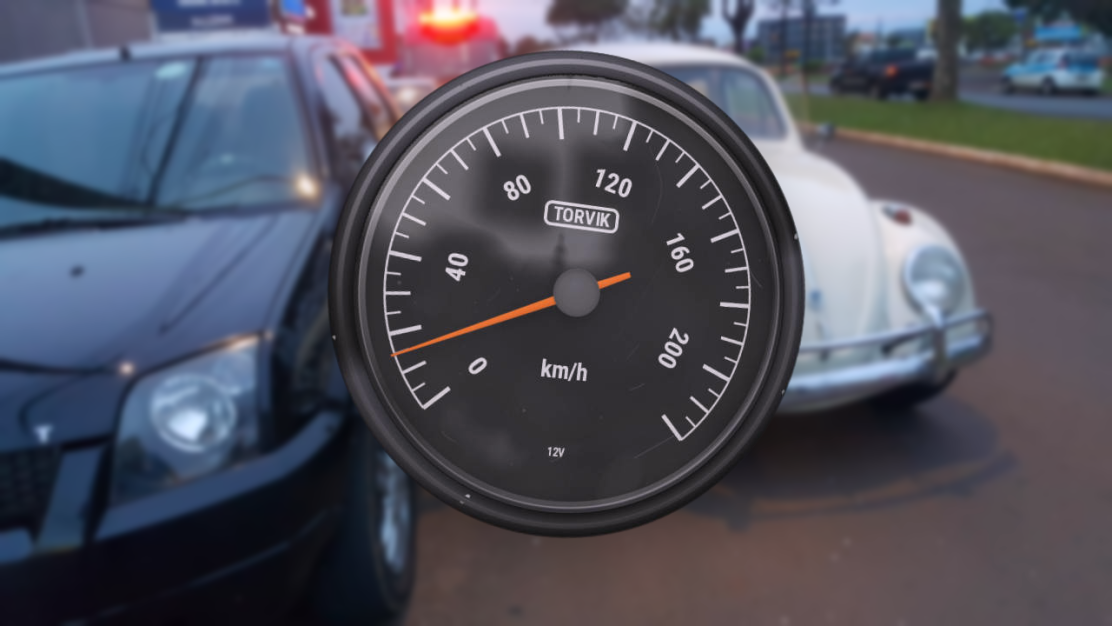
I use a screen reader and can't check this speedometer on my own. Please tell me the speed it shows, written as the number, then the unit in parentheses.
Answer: 15 (km/h)
